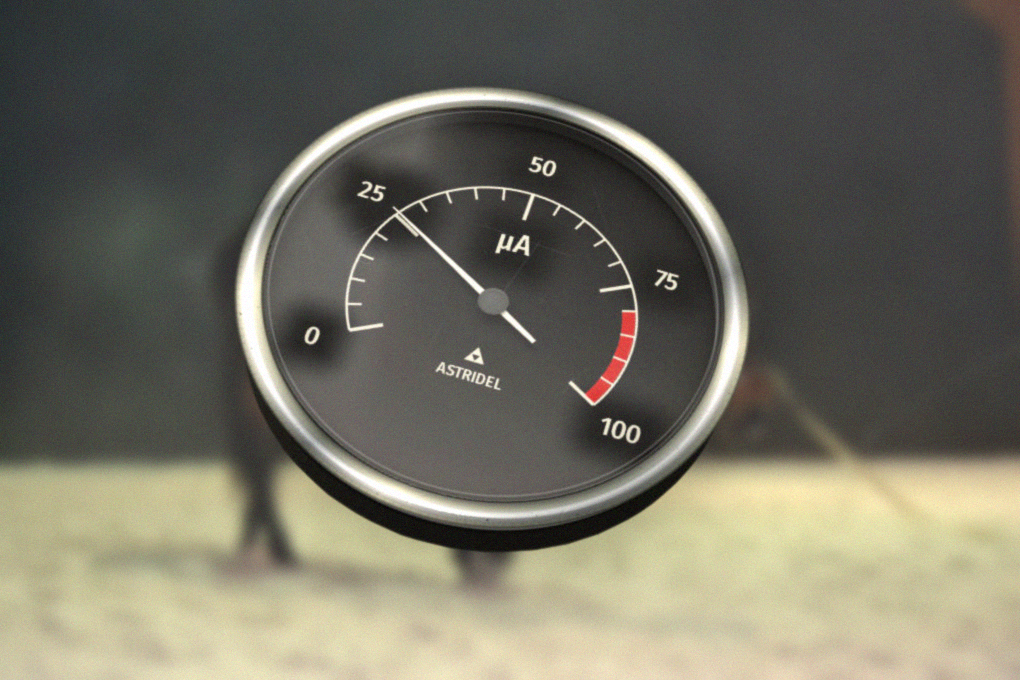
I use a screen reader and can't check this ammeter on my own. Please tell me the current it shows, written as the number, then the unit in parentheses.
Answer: 25 (µA)
